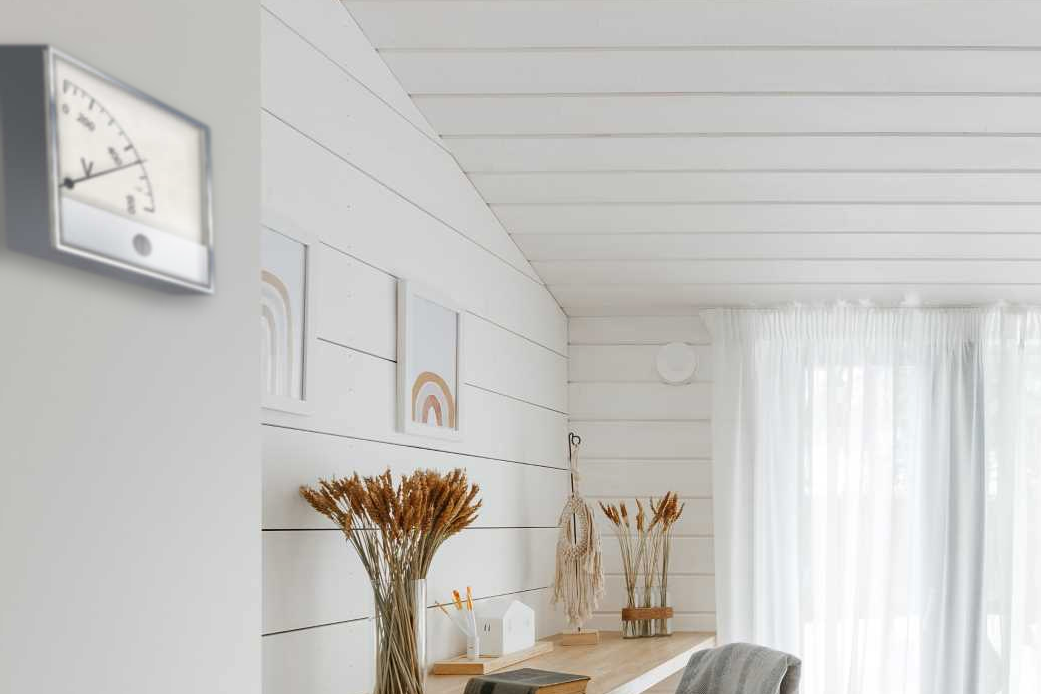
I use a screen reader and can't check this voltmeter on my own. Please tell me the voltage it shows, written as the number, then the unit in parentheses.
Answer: 450 (V)
